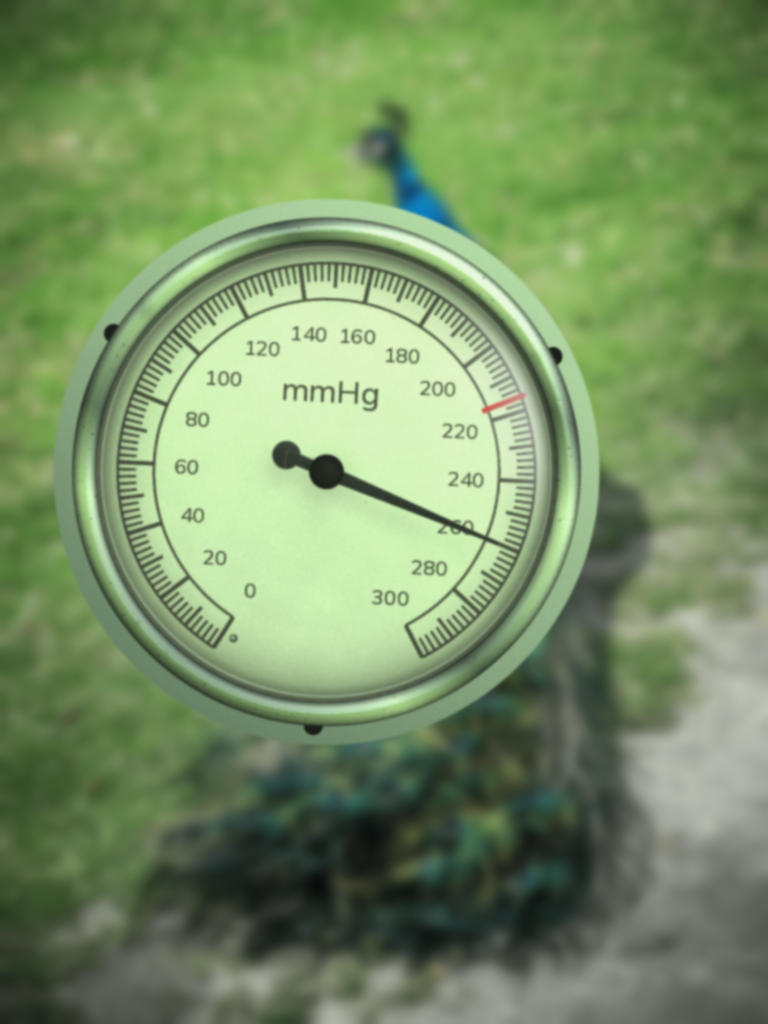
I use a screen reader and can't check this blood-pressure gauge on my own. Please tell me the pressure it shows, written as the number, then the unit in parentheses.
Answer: 260 (mmHg)
